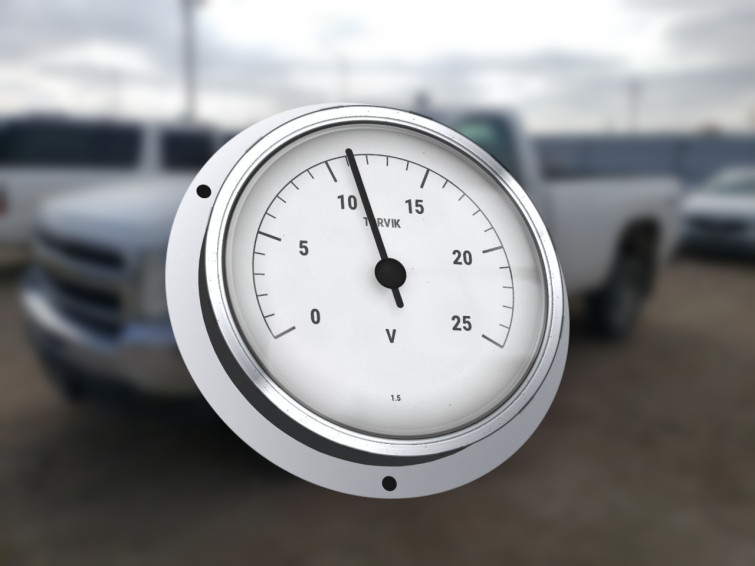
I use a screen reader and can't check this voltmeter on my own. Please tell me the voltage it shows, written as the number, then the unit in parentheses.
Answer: 11 (V)
